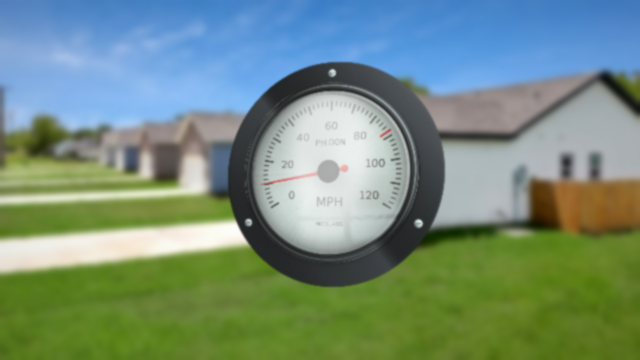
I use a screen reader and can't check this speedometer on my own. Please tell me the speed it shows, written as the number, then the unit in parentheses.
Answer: 10 (mph)
